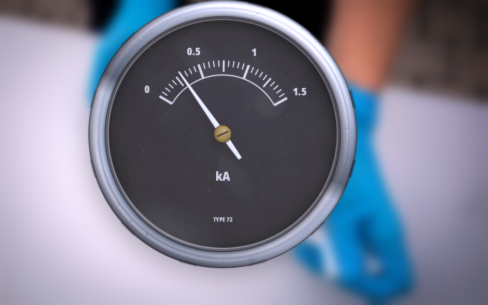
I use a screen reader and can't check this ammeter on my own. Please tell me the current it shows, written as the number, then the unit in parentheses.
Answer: 0.3 (kA)
